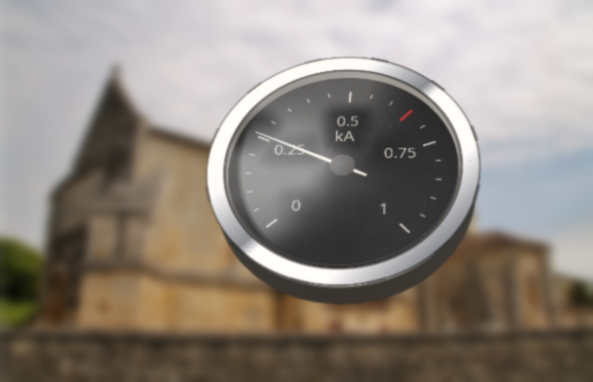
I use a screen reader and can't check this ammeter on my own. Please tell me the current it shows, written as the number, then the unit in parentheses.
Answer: 0.25 (kA)
